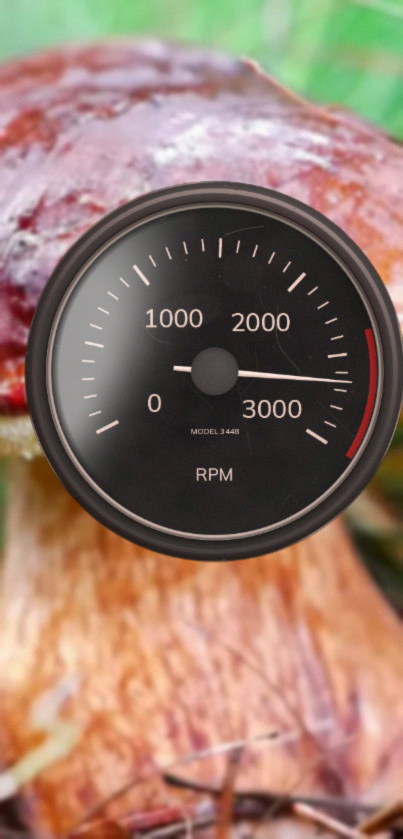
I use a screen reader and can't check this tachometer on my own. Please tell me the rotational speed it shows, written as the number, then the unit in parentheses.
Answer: 2650 (rpm)
